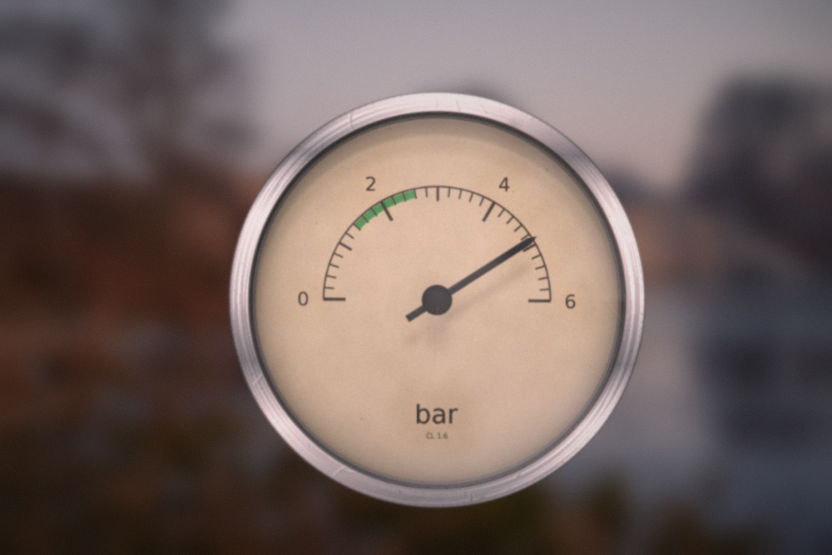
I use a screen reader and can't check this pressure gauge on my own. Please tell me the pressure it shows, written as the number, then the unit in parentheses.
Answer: 4.9 (bar)
